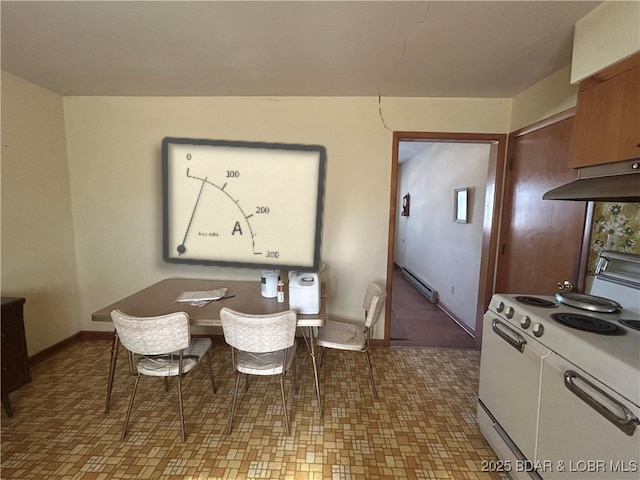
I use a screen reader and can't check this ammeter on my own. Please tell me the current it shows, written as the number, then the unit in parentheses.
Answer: 50 (A)
